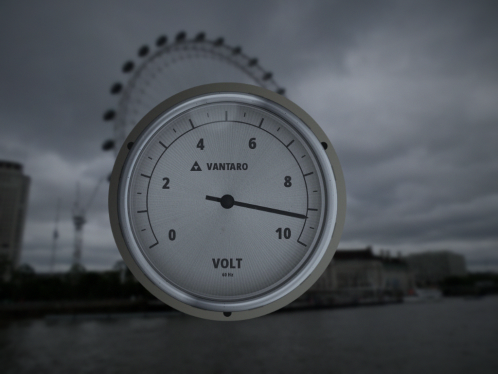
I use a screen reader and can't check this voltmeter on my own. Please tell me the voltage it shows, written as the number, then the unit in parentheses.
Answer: 9.25 (V)
